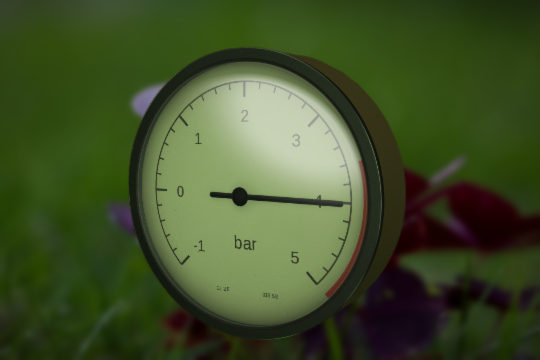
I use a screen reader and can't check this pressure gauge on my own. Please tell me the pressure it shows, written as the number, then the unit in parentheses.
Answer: 4 (bar)
